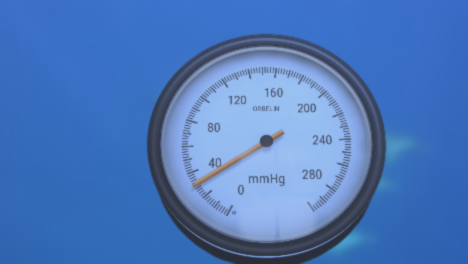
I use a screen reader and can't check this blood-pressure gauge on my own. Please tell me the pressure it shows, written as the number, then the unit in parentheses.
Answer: 30 (mmHg)
